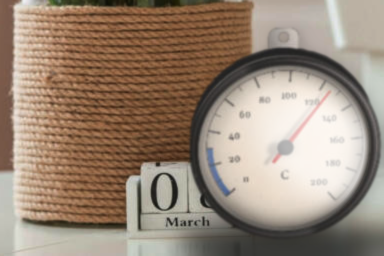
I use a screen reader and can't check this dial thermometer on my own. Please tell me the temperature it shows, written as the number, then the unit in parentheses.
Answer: 125 (°C)
